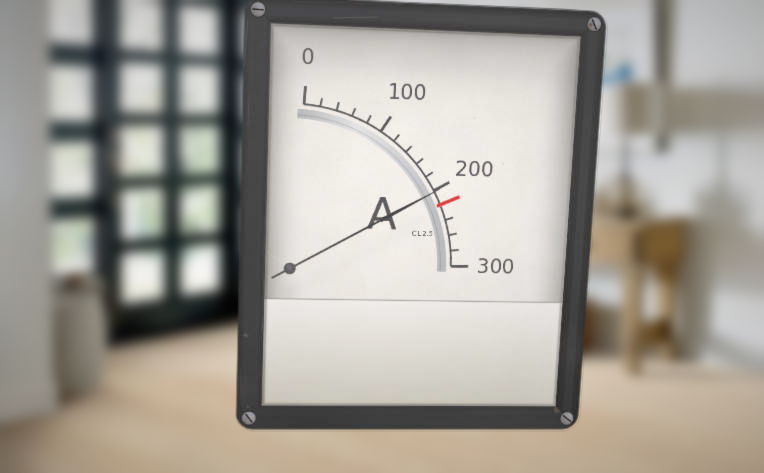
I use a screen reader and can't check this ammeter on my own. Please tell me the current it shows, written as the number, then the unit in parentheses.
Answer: 200 (A)
